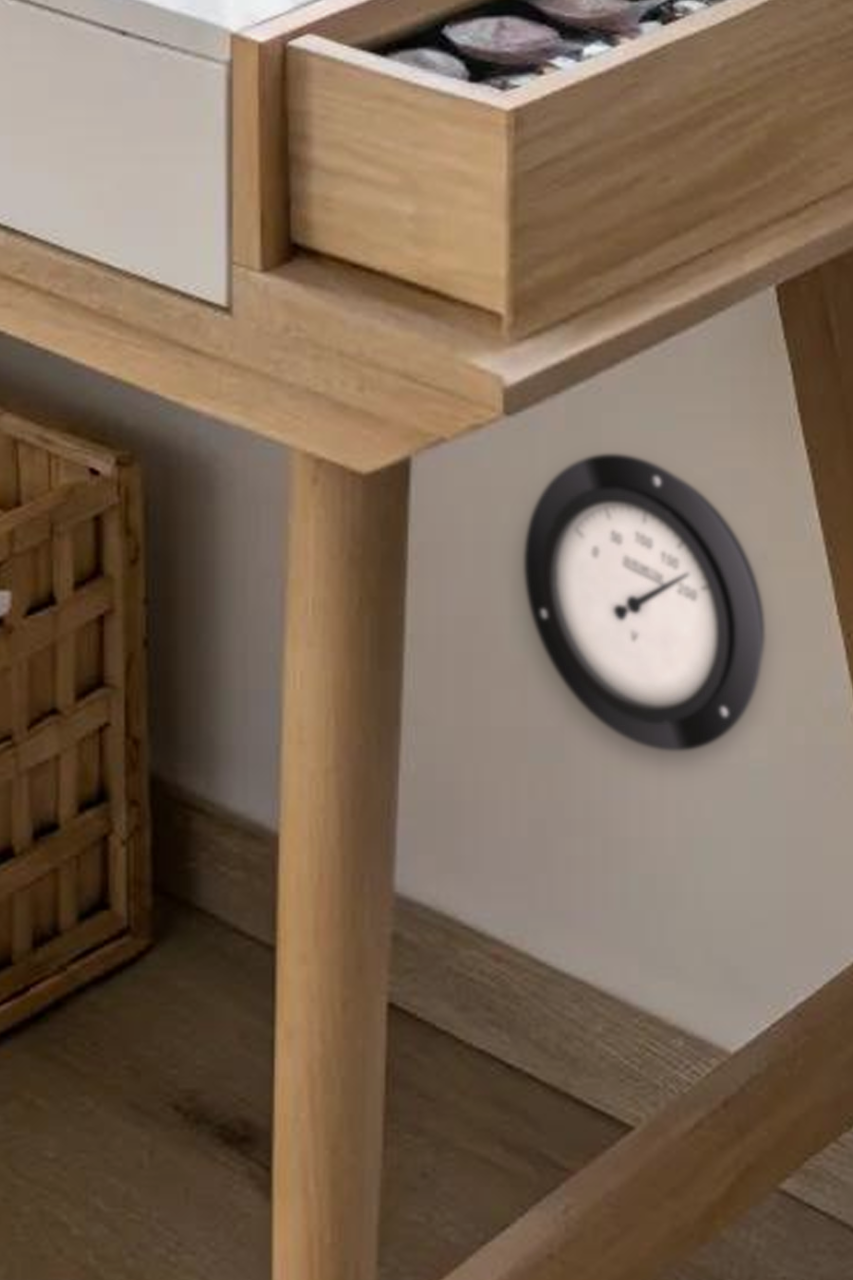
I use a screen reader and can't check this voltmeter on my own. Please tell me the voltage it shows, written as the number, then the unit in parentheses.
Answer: 180 (V)
